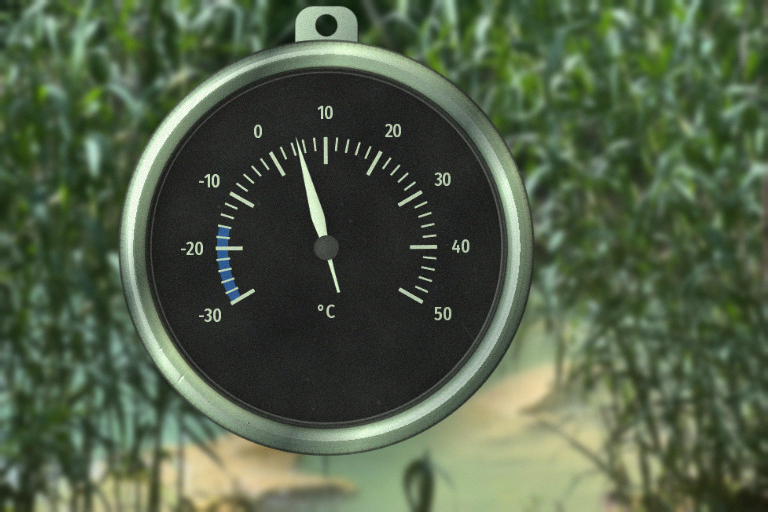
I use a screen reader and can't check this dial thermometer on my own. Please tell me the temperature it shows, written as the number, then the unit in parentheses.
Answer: 5 (°C)
